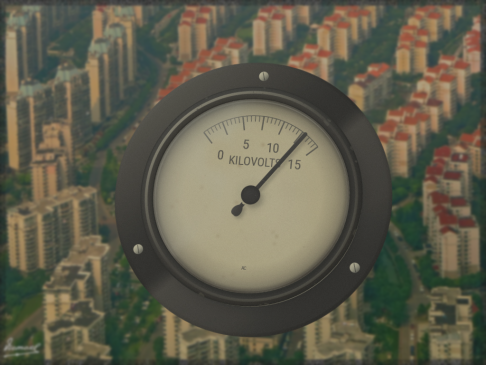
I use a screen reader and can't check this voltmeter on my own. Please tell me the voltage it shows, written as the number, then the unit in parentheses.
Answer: 13 (kV)
